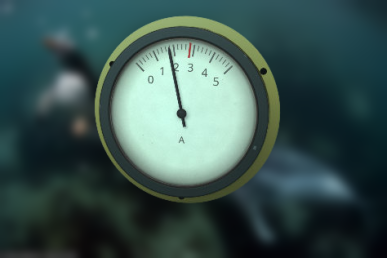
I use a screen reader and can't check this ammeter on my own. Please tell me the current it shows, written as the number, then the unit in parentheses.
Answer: 1.8 (A)
